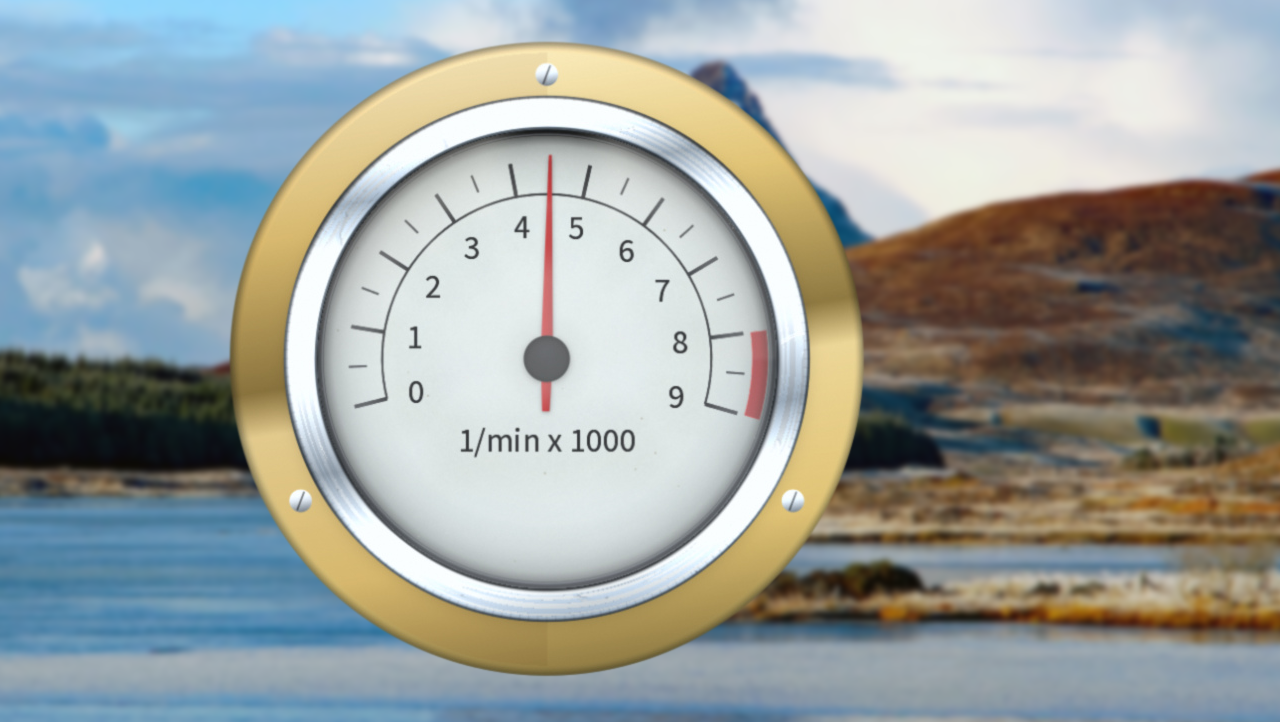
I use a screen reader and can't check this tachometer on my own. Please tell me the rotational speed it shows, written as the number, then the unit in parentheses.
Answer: 4500 (rpm)
